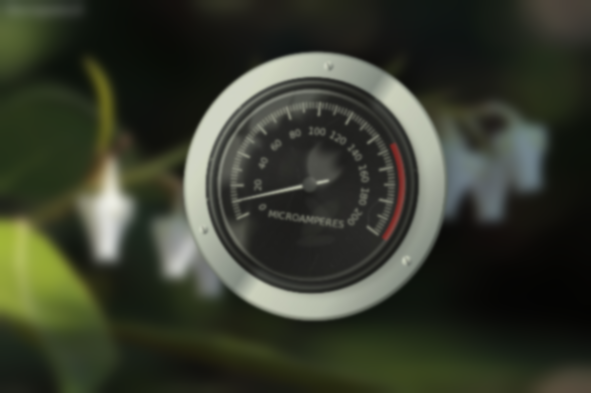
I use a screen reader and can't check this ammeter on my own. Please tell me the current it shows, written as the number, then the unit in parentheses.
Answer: 10 (µA)
